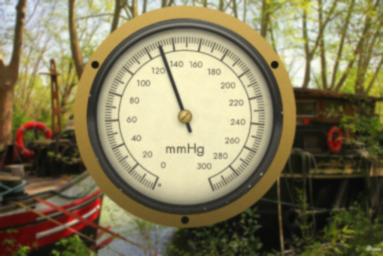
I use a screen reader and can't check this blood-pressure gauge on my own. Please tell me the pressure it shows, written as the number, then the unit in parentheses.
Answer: 130 (mmHg)
